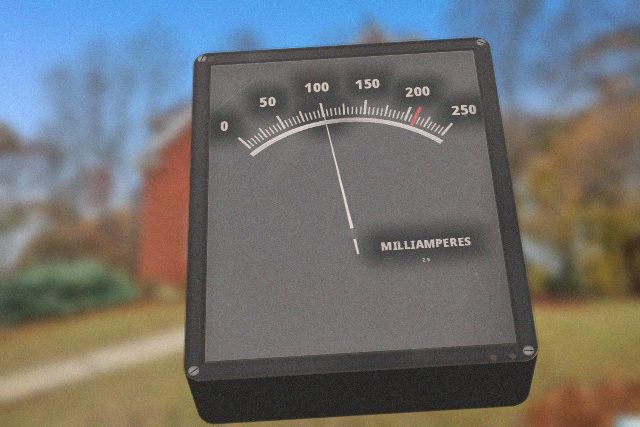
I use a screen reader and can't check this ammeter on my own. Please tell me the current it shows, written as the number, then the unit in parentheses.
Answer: 100 (mA)
